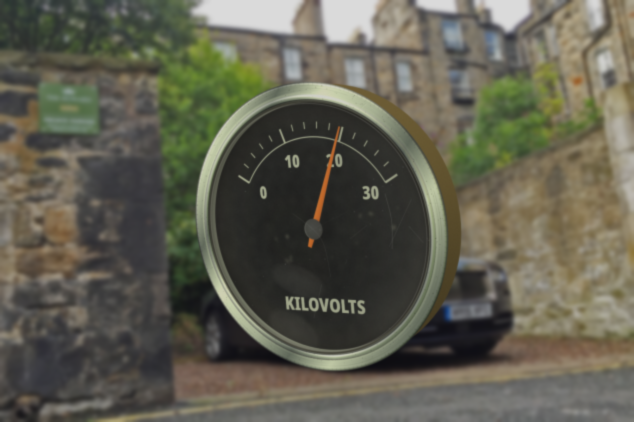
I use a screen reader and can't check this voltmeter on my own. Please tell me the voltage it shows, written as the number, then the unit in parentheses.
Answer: 20 (kV)
